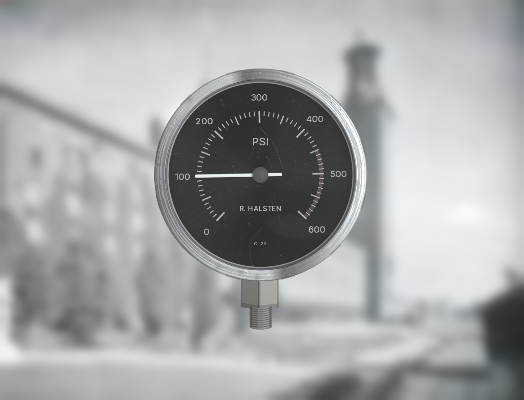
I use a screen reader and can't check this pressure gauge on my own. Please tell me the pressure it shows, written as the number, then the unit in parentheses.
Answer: 100 (psi)
